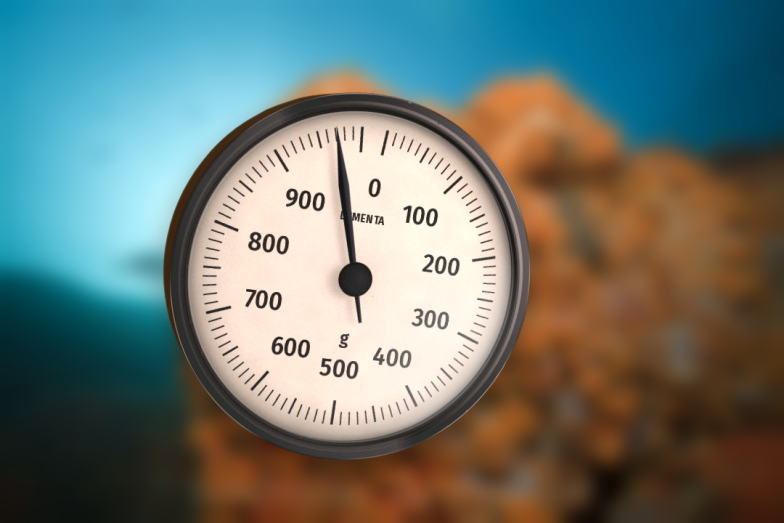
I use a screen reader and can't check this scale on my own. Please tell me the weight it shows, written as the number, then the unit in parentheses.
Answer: 970 (g)
